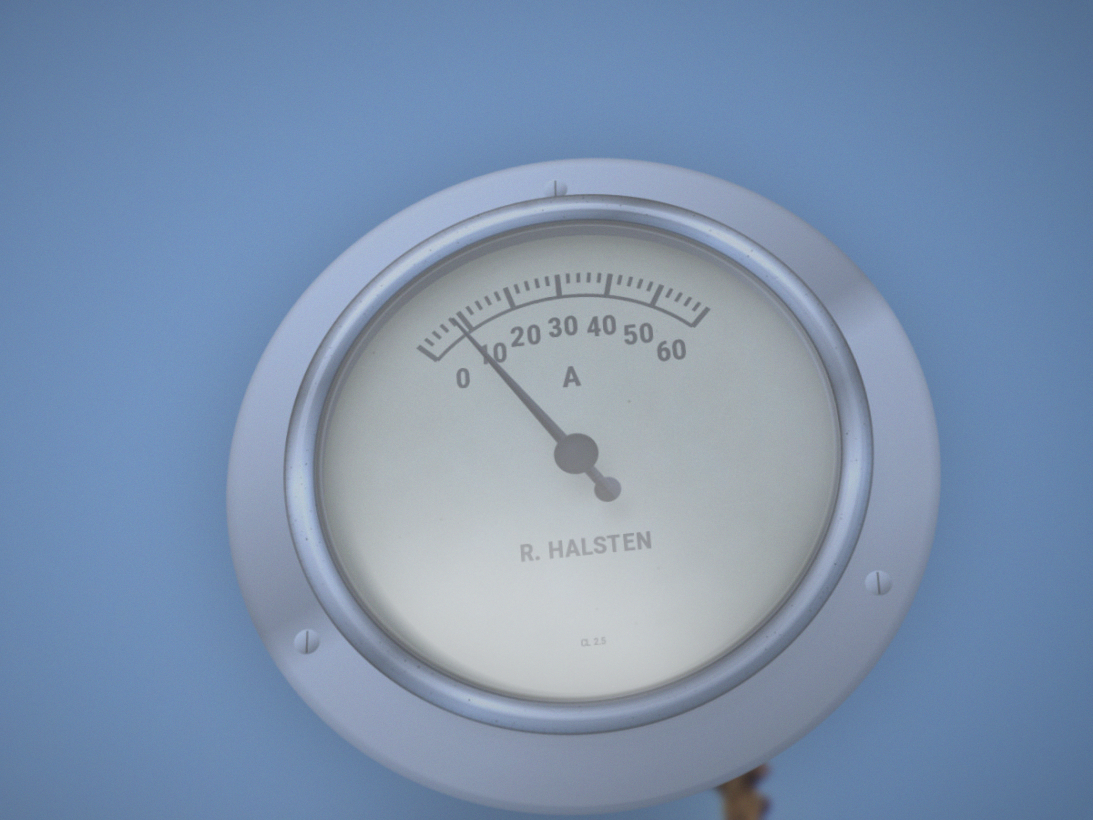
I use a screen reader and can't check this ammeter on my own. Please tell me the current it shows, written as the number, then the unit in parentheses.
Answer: 8 (A)
